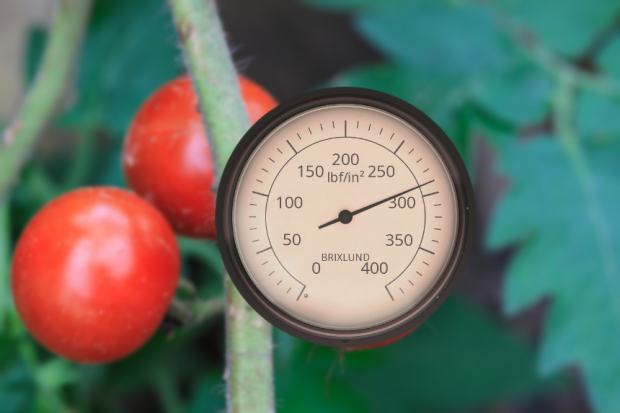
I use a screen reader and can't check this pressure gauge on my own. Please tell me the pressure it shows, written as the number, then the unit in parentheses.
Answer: 290 (psi)
